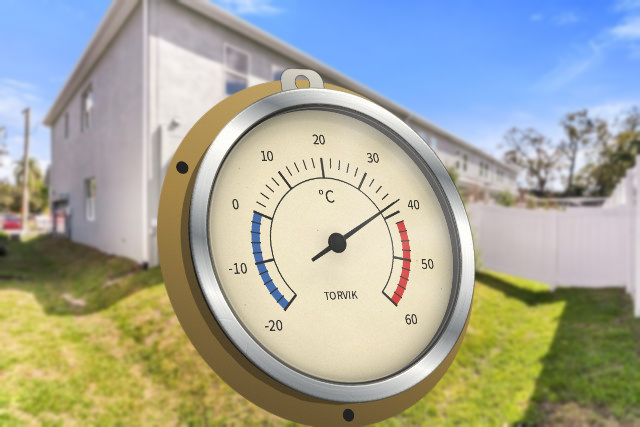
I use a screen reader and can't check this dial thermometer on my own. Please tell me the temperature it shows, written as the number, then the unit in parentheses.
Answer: 38 (°C)
